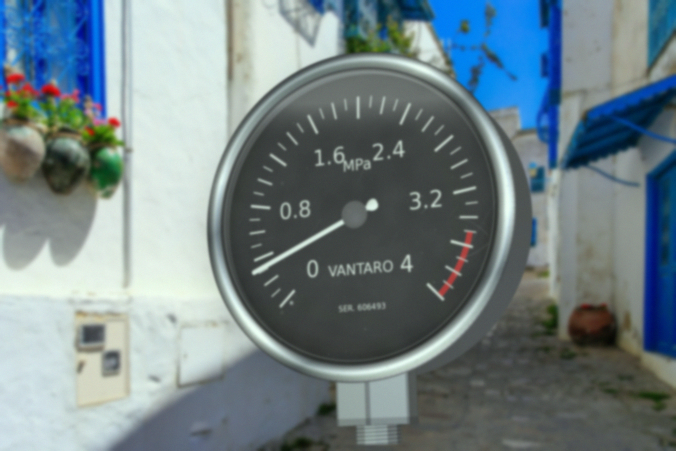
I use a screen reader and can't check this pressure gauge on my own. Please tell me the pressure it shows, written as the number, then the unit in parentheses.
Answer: 0.3 (MPa)
